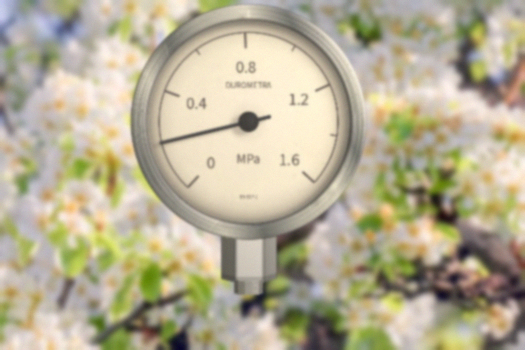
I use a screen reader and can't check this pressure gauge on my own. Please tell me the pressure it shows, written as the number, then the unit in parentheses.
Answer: 0.2 (MPa)
